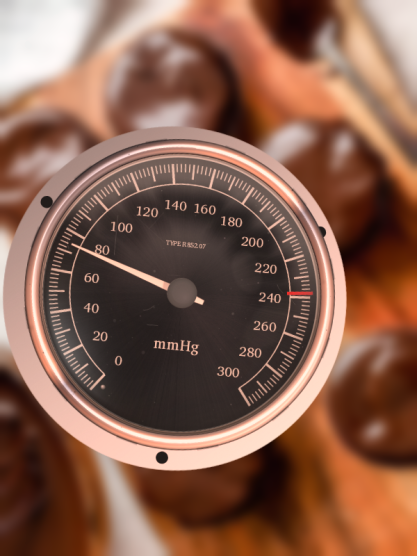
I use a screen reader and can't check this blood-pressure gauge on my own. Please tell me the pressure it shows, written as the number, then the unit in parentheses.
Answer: 74 (mmHg)
